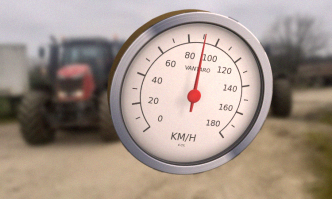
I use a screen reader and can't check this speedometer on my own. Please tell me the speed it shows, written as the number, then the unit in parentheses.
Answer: 90 (km/h)
